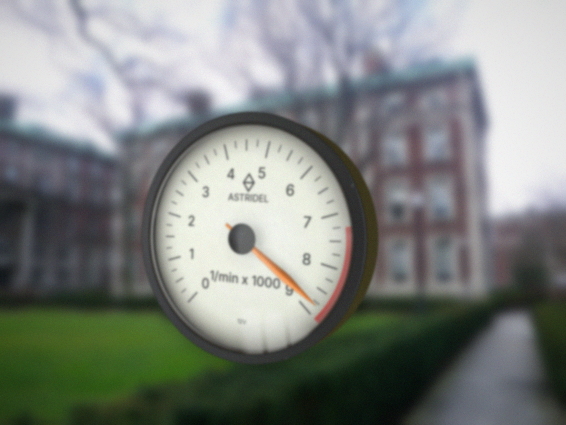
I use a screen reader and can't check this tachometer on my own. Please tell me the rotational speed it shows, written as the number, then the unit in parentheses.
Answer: 8750 (rpm)
